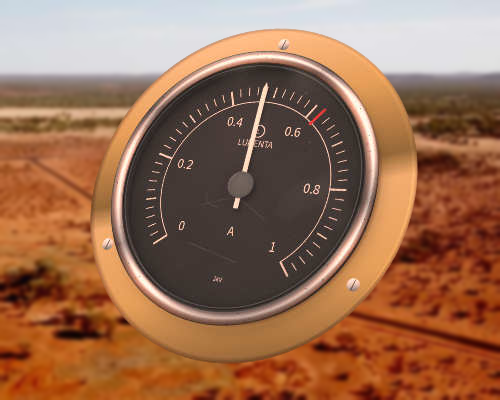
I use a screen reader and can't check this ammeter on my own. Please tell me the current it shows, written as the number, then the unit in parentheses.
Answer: 0.48 (A)
